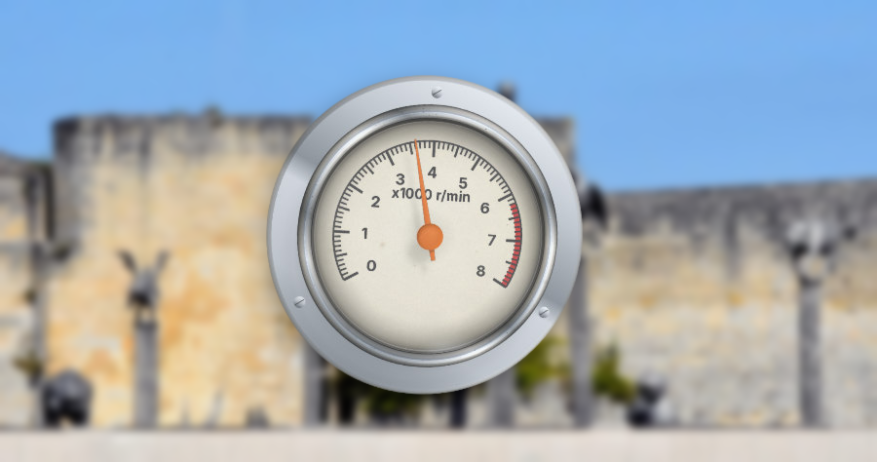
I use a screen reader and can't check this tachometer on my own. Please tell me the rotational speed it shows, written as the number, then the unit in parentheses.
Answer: 3600 (rpm)
